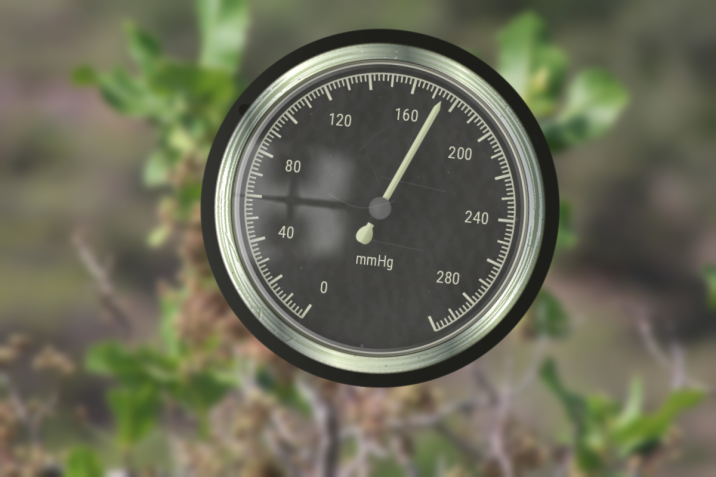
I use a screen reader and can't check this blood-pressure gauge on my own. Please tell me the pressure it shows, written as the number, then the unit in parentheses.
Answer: 174 (mmHg)
